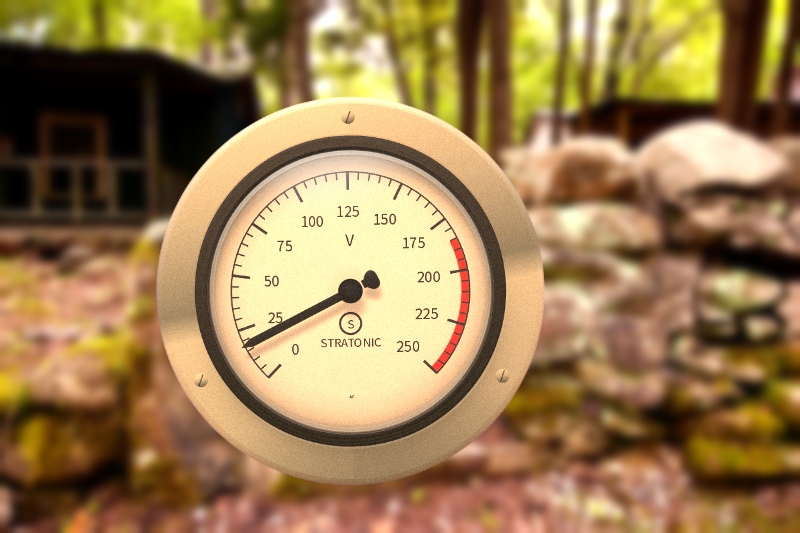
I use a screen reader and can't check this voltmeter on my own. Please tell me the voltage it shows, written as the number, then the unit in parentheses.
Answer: 17.5 (V)
